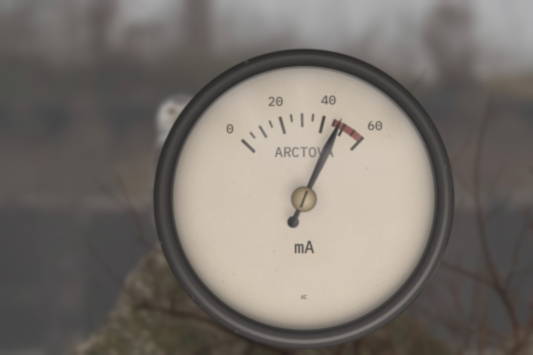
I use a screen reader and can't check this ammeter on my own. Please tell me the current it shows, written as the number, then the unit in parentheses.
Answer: 47.5 (mA)
